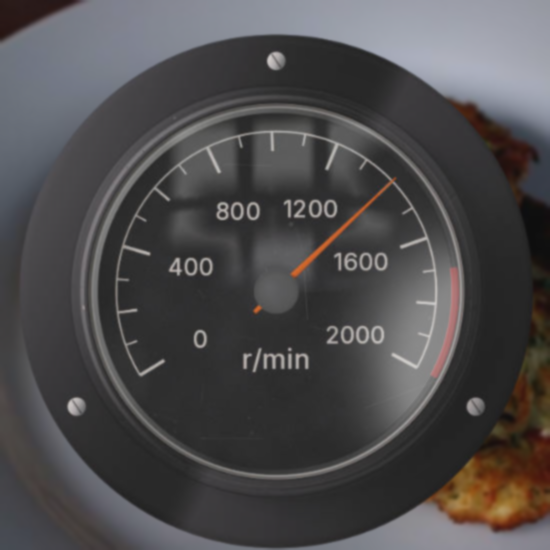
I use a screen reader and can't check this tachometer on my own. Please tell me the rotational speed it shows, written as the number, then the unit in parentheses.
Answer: 1400 (rpm)
